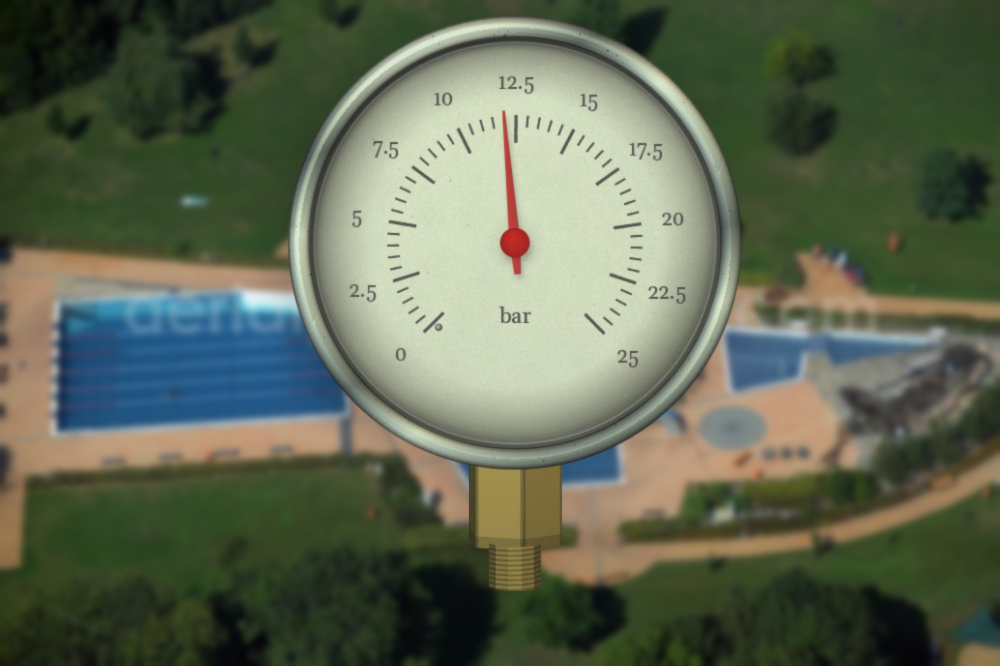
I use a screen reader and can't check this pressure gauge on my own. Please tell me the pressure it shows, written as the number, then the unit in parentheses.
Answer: 12 (bar)
